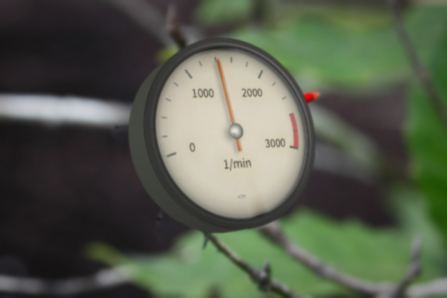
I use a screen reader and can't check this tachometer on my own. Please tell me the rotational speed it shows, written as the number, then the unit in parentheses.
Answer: 1400 (rpm)
